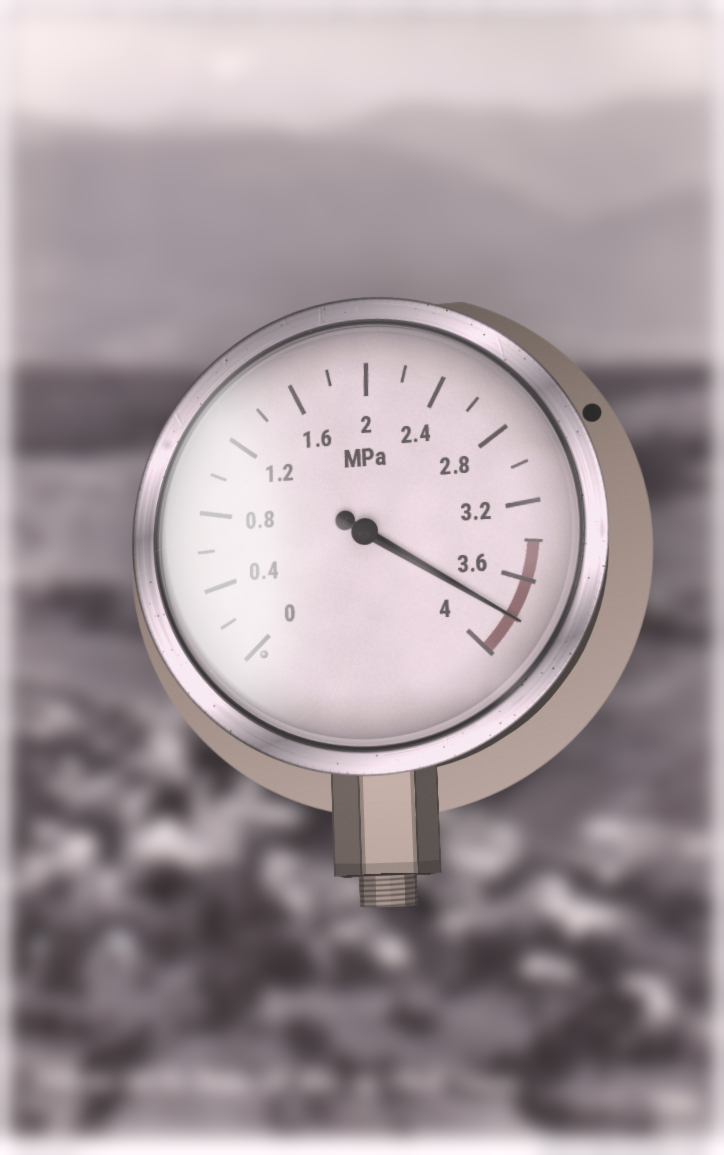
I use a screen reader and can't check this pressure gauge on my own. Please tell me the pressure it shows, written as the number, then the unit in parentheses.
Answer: 3.8 (MPa)
